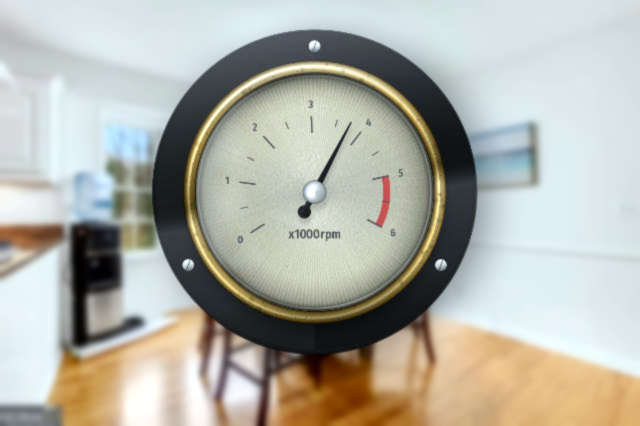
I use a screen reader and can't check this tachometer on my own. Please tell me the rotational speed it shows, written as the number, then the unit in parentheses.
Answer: 3750 (rpm)
